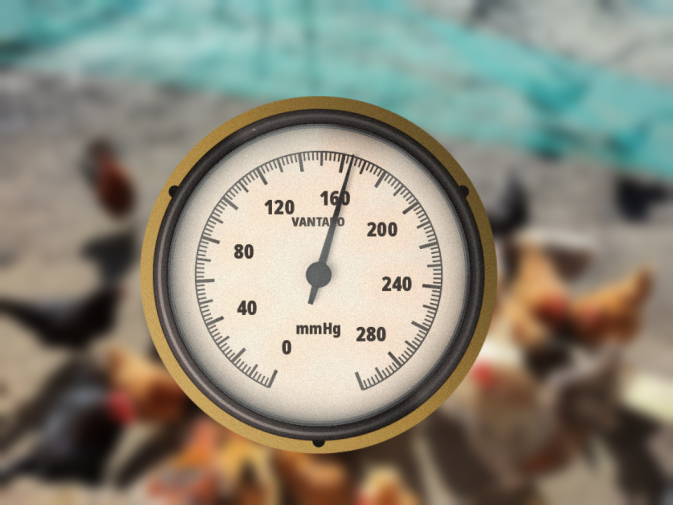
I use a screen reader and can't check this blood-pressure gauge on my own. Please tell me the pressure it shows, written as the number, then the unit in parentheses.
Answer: 164 (mmHg)
